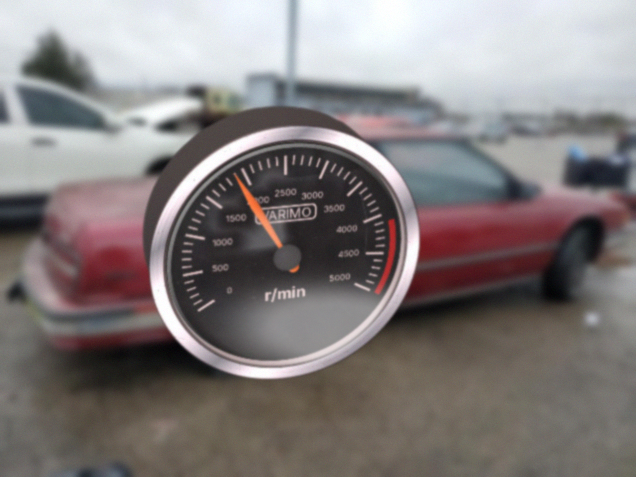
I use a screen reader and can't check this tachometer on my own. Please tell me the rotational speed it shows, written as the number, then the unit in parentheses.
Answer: 1900 (rpm)
